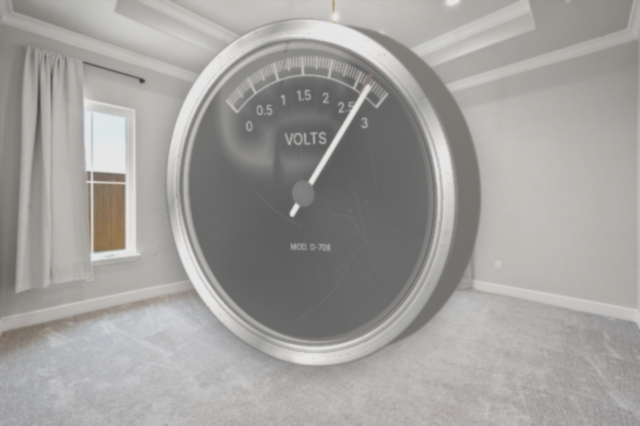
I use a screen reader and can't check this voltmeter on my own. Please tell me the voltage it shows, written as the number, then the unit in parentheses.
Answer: 2.75 (V)
